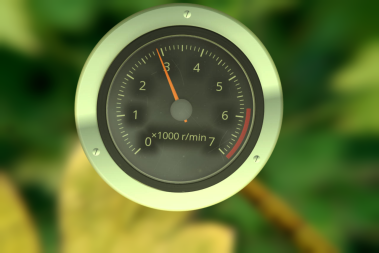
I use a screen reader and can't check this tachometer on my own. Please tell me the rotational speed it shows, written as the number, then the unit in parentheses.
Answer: 2900 (rpm)
